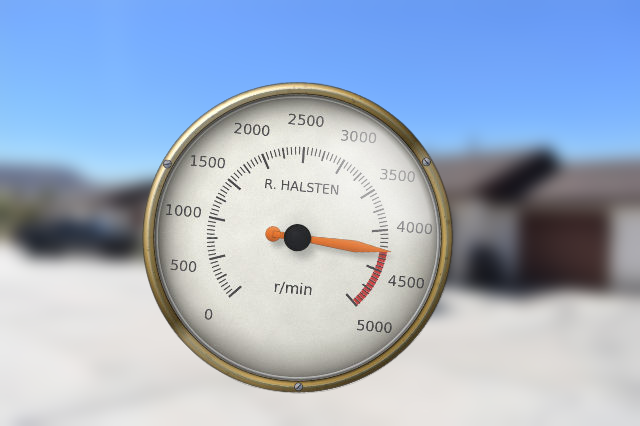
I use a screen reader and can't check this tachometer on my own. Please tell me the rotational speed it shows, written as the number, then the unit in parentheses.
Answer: 4250 (rpm)
